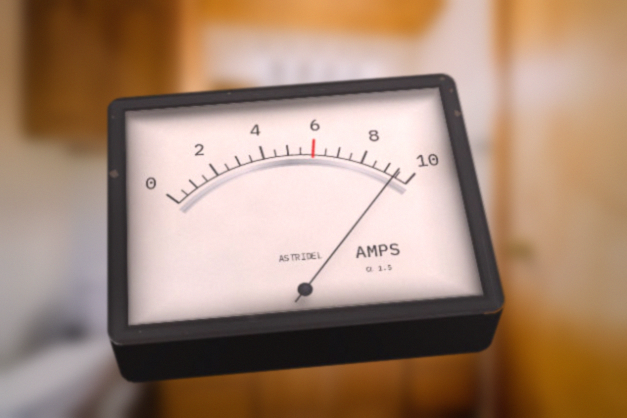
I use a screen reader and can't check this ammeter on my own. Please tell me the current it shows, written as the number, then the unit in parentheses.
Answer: 9.5 (A)
